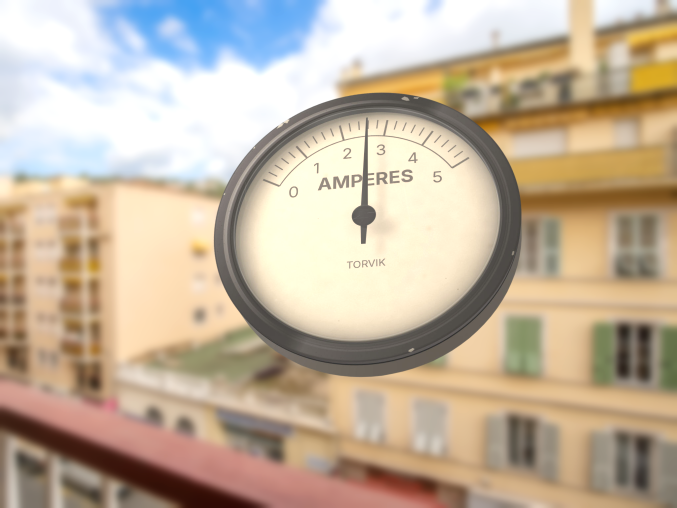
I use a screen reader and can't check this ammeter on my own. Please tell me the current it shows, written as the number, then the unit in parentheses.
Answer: 2.6 (A)
